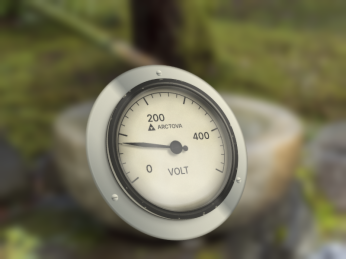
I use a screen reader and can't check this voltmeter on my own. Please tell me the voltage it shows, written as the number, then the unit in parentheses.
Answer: 80 (V)
